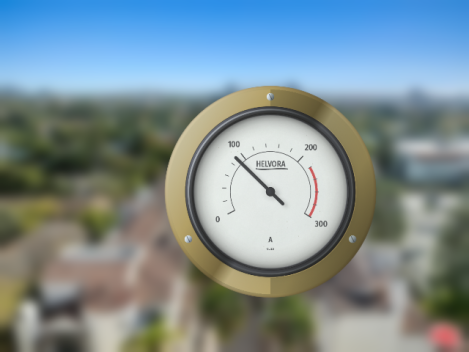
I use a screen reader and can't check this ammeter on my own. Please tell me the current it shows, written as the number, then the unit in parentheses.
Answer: 90 (A)
